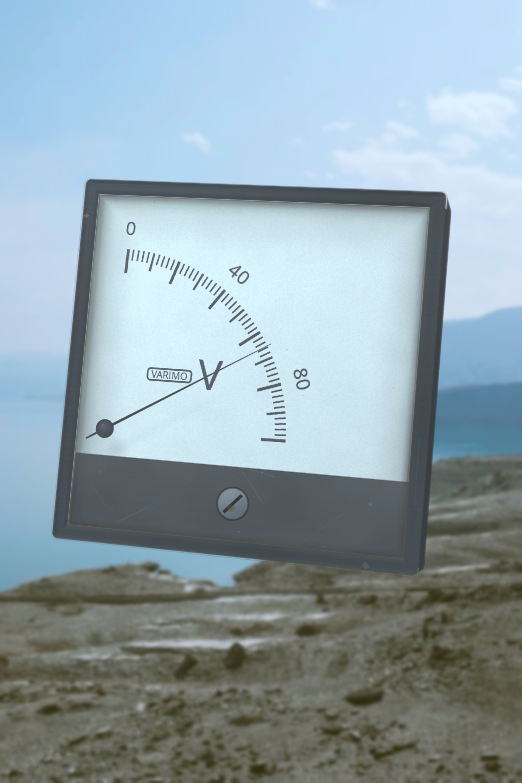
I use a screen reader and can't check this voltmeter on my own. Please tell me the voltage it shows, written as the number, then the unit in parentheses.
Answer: 66 (V)
